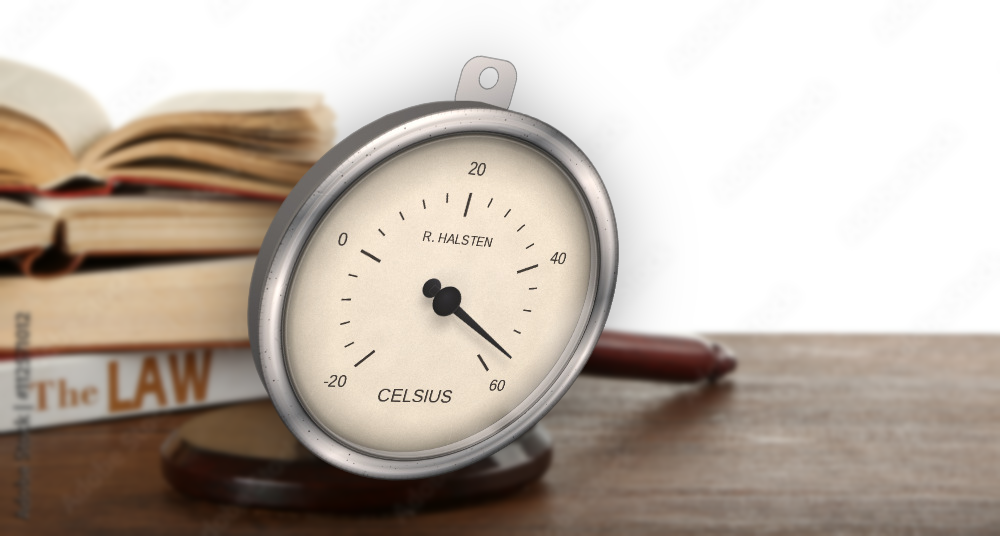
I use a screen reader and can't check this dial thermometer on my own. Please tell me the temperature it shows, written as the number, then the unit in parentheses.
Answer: 56 (°C)
